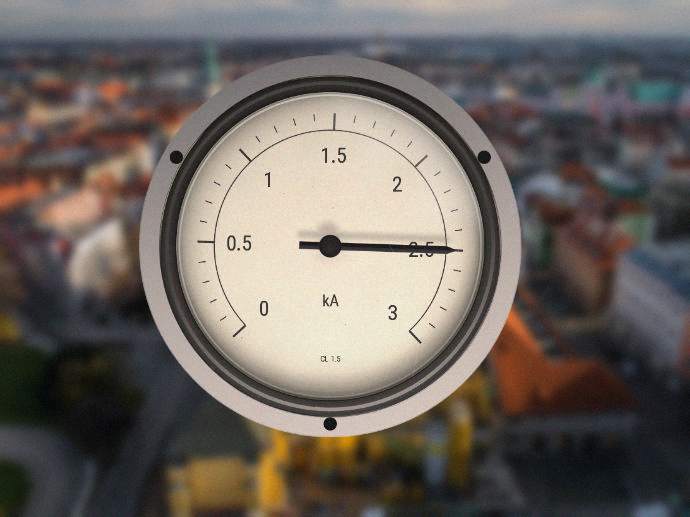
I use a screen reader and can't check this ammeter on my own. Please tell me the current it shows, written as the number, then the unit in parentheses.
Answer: 2.5 (kA)
